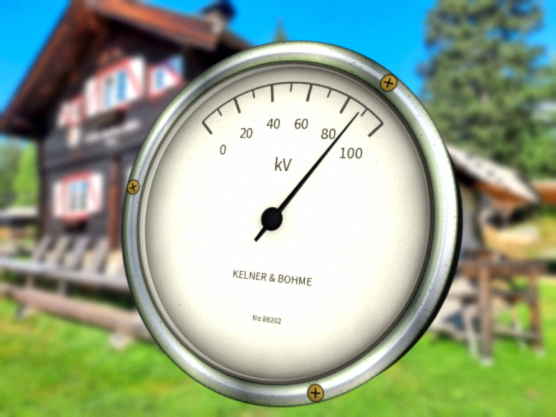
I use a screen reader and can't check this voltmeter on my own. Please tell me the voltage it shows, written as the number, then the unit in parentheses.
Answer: 90 (kV)
